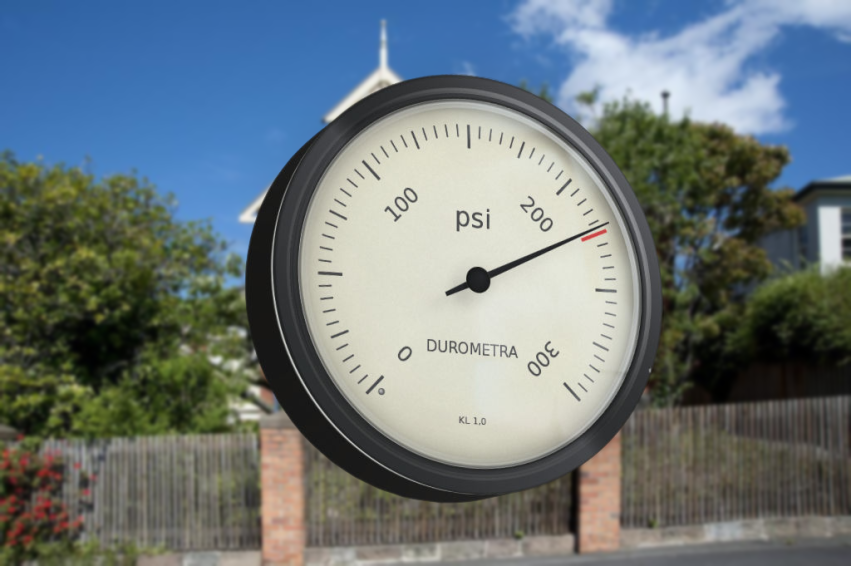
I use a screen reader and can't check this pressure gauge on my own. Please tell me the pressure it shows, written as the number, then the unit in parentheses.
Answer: 222.5 (psi)
